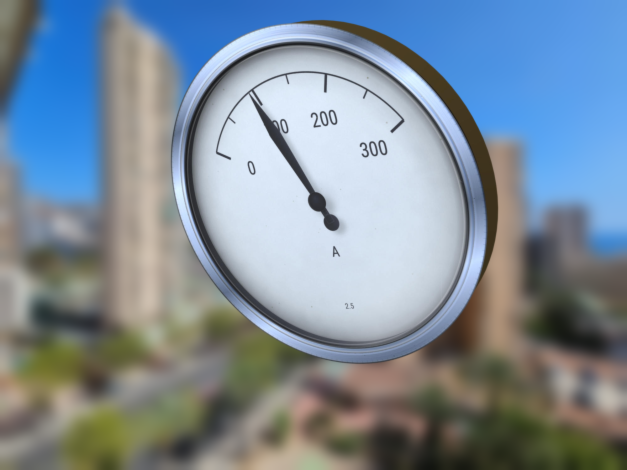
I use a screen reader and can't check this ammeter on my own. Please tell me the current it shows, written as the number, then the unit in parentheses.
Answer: 100 (A)
